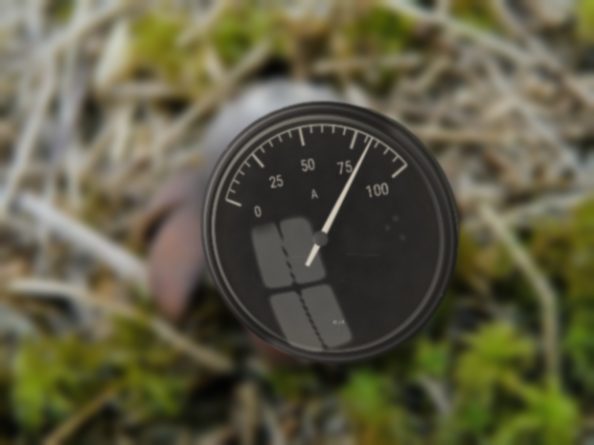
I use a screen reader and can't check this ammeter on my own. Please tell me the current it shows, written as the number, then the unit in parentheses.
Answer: 82.5 (A)
